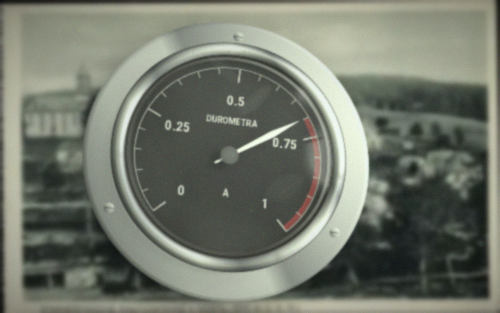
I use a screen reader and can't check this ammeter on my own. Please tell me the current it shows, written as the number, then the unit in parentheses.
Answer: 0.7 (A)
